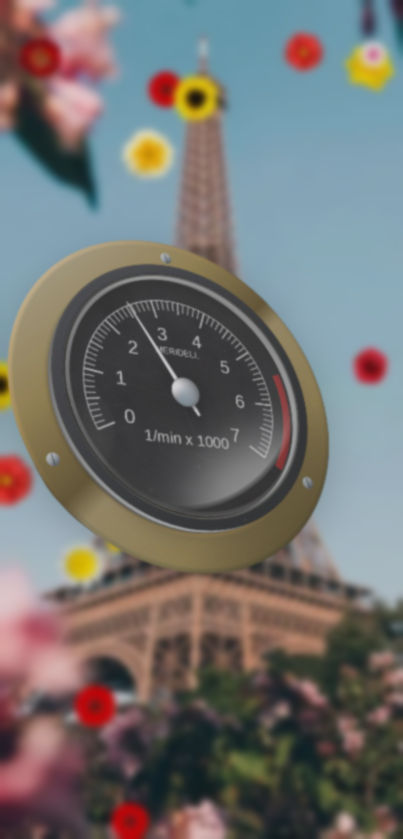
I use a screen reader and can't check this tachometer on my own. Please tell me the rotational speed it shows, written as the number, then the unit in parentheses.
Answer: 2500 (rpm)
